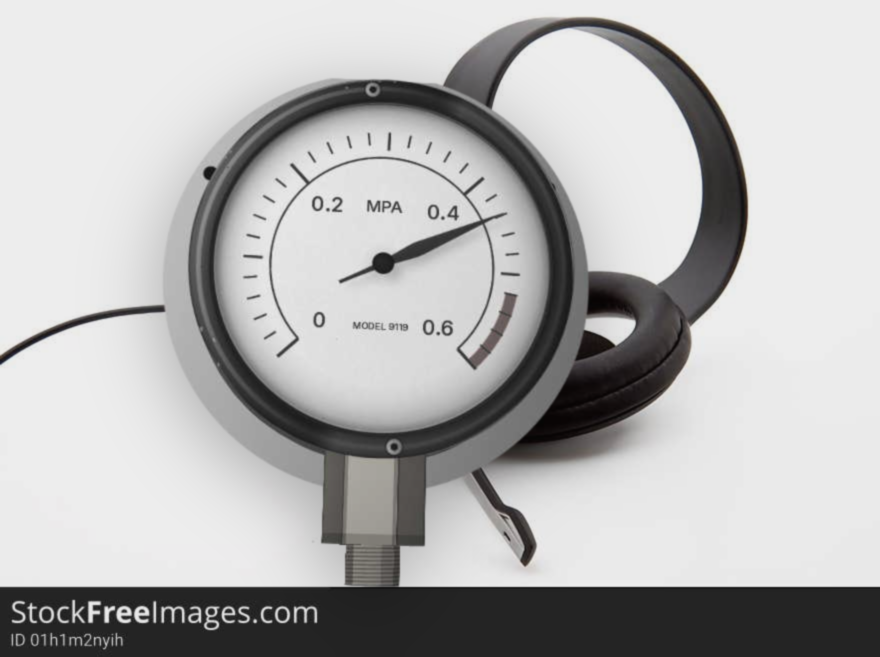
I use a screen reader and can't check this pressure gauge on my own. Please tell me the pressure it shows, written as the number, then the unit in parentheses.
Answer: 0.44 (MPa)
